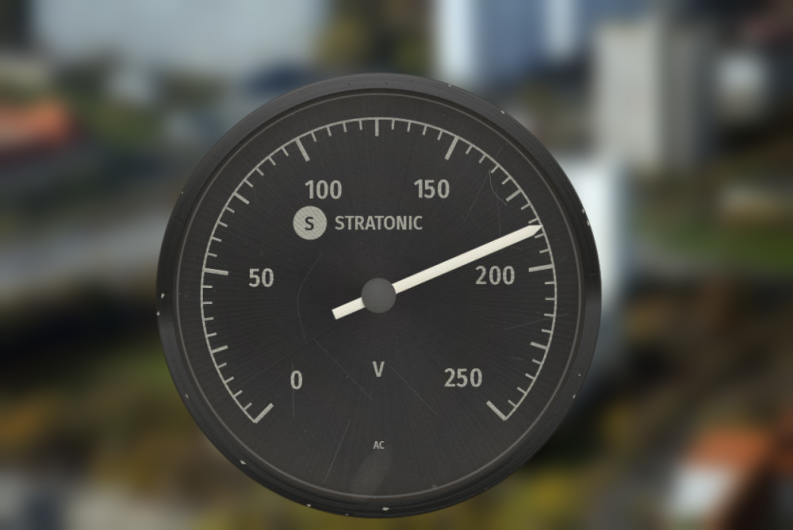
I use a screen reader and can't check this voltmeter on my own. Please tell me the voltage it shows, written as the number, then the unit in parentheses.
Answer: 187.5 (V)
